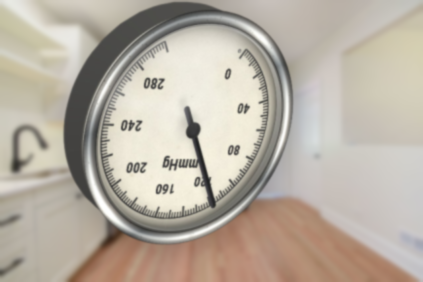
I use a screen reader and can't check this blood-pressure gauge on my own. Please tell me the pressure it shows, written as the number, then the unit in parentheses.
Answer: 120 (mmHg)
